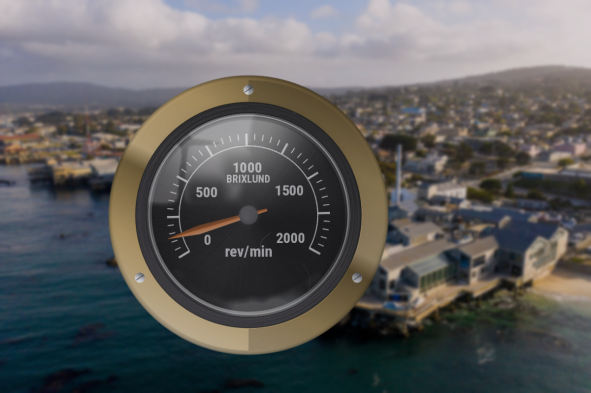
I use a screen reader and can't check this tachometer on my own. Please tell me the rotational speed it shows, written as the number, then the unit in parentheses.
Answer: 125 (rpm)
